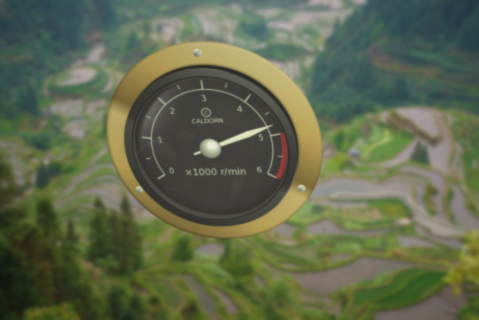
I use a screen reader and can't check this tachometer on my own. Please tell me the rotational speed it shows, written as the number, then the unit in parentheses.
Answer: 4750 (rpm)
